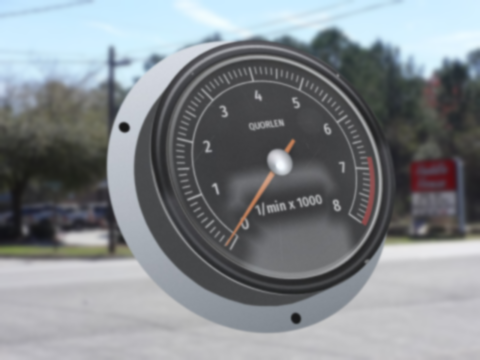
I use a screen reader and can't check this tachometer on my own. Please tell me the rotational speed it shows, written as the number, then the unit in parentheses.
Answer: 100 (rpm)
